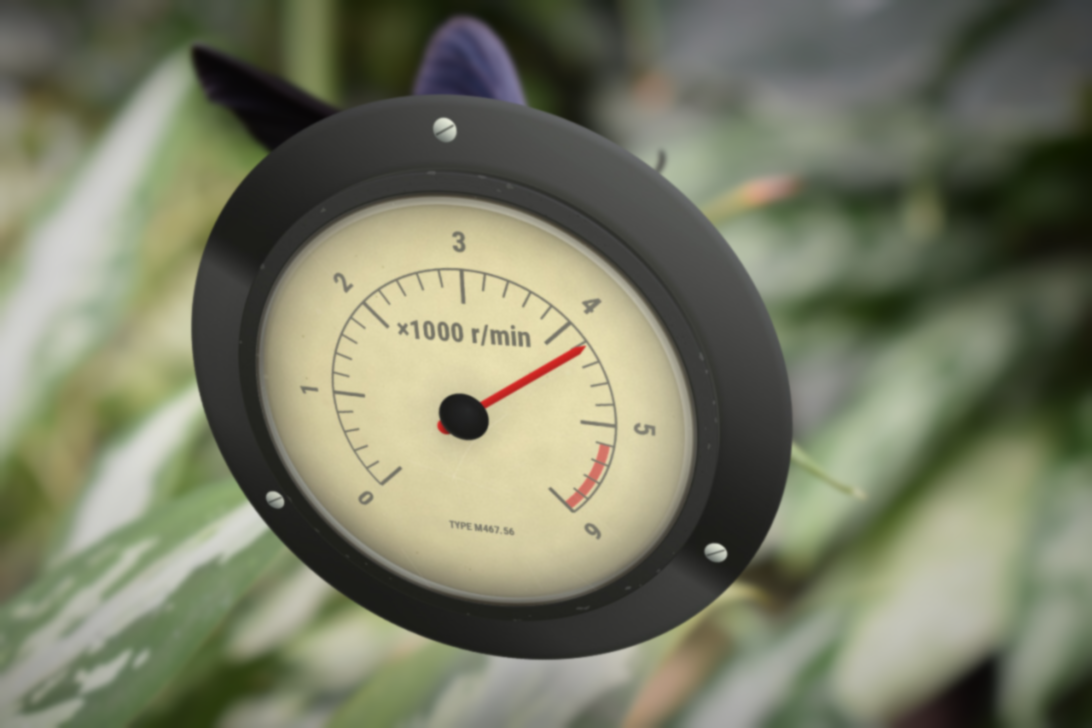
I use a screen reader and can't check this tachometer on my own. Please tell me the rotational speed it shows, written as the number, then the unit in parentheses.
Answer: 4200 (rpm)
